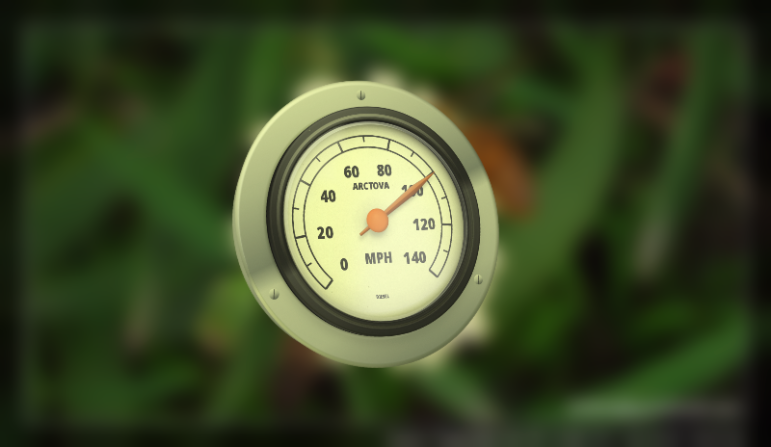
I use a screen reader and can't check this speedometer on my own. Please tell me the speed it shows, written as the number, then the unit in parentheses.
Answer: 100 (mph)
